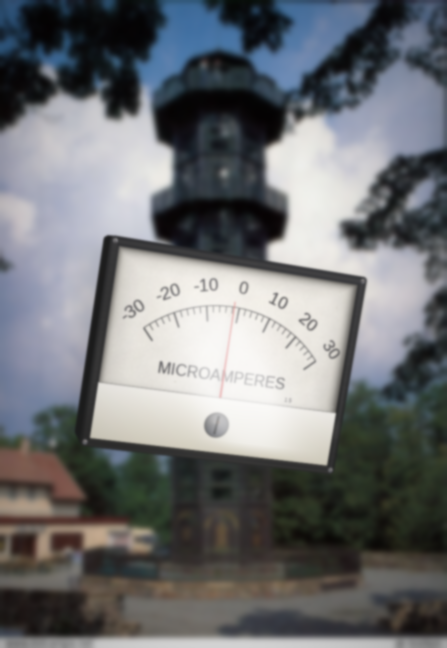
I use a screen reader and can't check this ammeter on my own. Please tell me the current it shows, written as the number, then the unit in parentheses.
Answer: -2 (µA)
